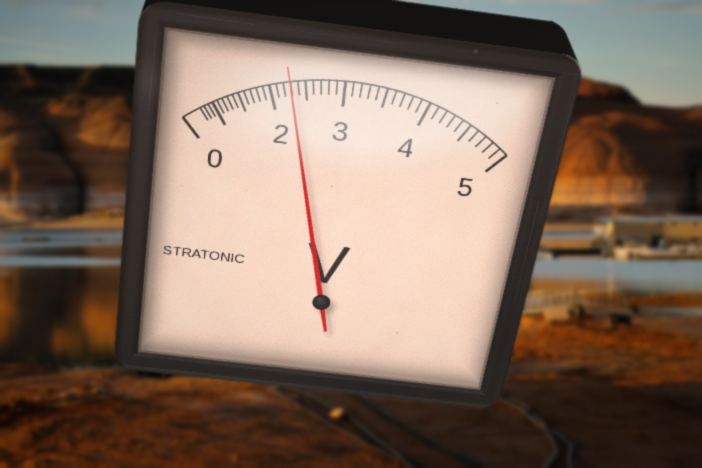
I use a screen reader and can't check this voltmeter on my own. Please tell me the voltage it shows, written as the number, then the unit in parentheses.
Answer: 2.3 (V)
